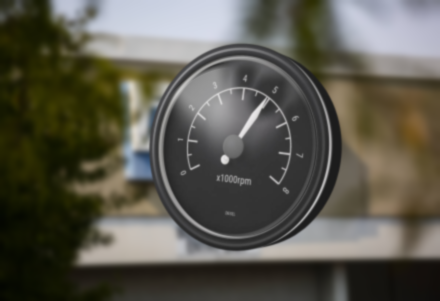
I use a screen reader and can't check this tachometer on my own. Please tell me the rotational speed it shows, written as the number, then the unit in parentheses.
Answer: 5000 (rpm)
